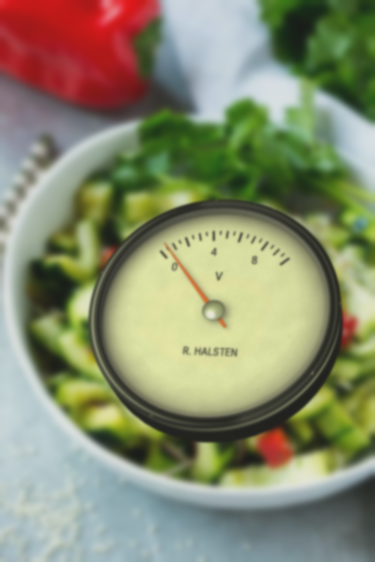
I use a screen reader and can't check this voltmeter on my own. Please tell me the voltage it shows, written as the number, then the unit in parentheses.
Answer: 0.5 (V)
